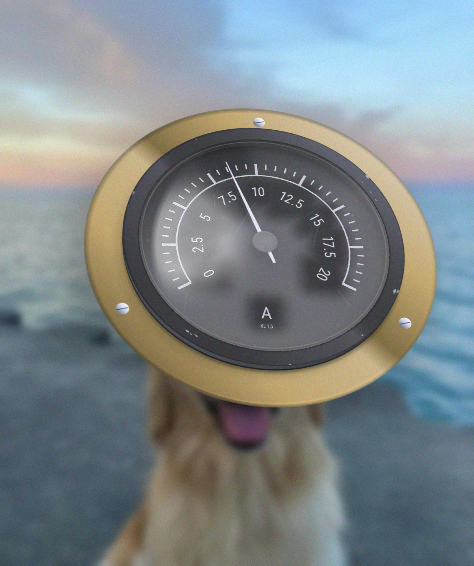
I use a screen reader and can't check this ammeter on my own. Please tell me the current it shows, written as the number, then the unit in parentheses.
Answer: 8.5 (A)
